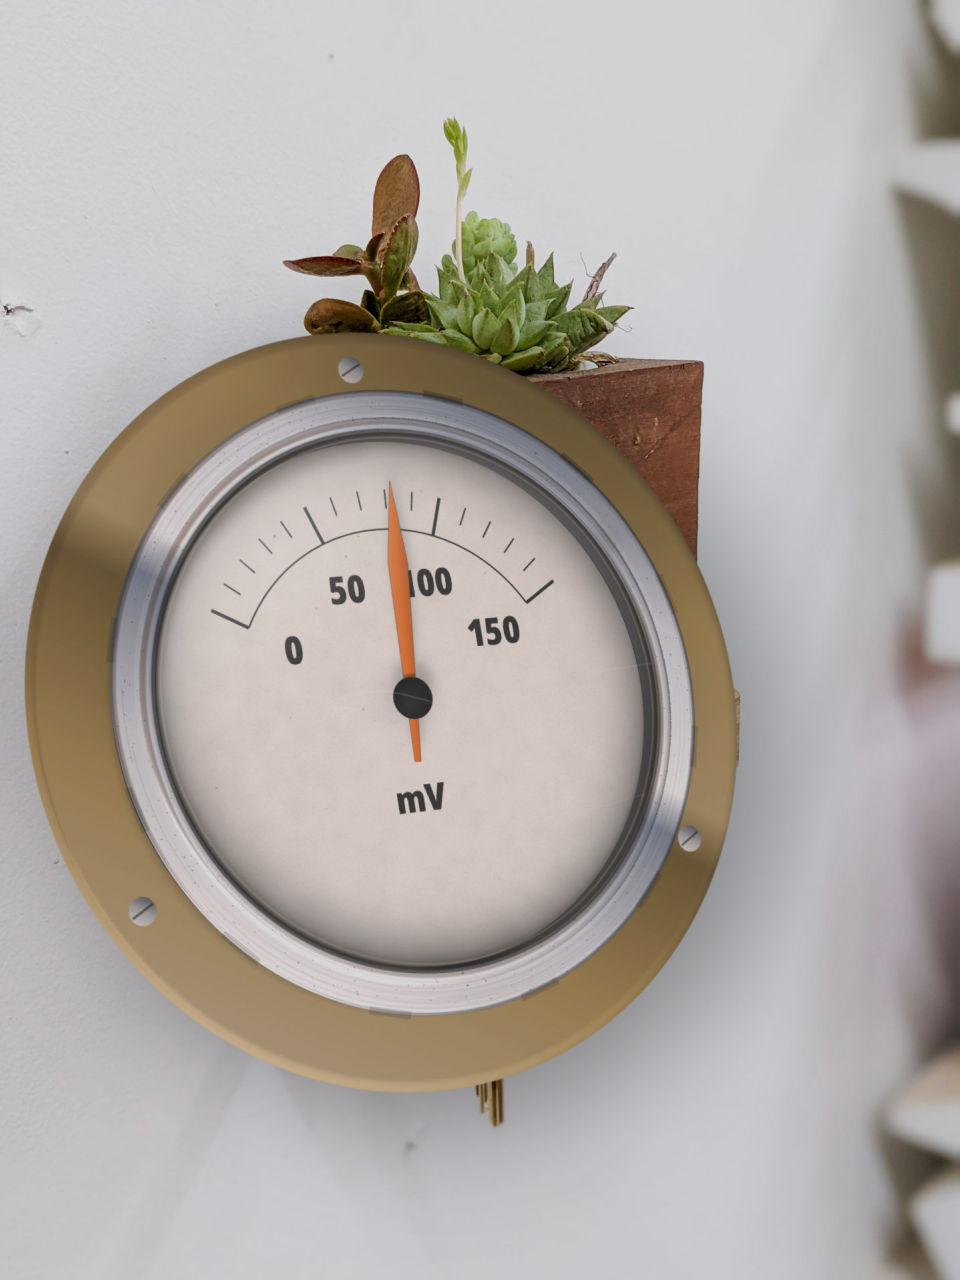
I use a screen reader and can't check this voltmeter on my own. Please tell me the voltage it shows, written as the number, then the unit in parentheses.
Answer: 80 (mV)
